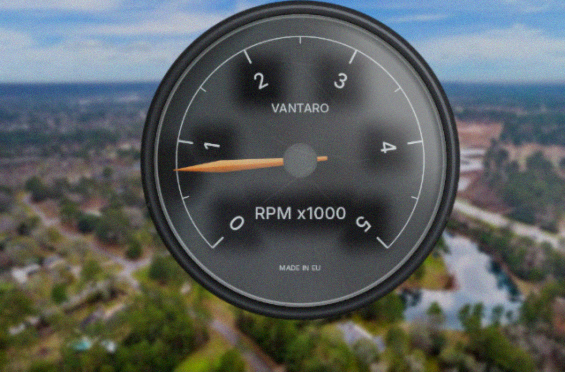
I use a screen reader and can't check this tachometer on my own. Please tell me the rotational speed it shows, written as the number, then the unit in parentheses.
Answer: 750 (rpm)
